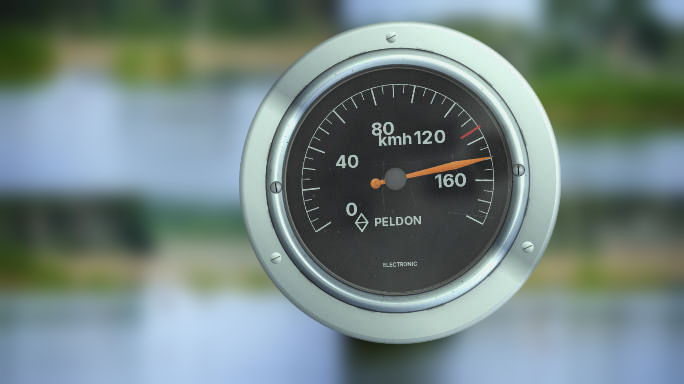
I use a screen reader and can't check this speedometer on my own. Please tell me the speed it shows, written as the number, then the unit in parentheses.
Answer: 150 (km/h)
